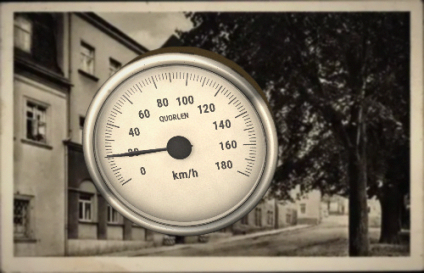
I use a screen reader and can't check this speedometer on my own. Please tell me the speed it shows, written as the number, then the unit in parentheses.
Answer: 20 (km/h)
